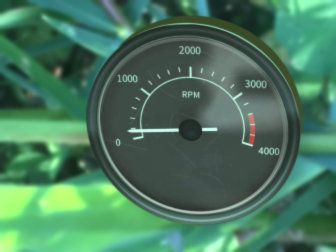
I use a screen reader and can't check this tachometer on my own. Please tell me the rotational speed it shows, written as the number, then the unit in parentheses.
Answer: 200 (rpm)
